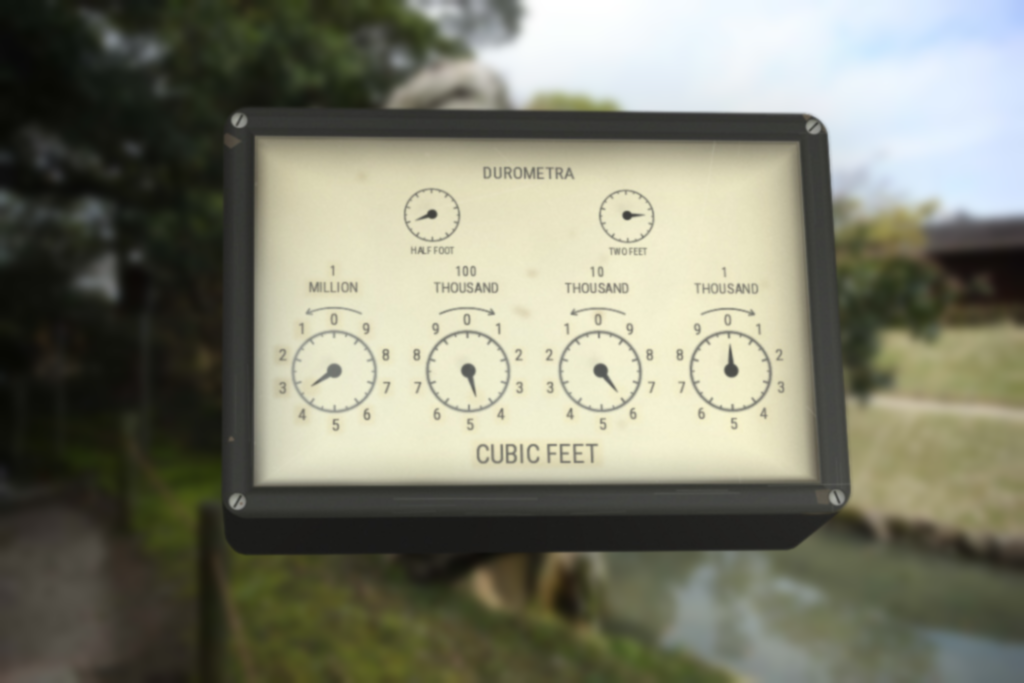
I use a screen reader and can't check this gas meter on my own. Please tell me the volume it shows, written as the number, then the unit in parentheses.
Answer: 346000 (ft³)
